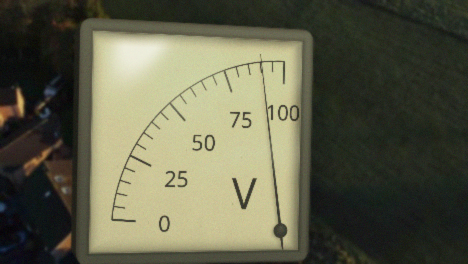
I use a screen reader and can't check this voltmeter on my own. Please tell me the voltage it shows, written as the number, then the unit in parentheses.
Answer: 90 (V)
